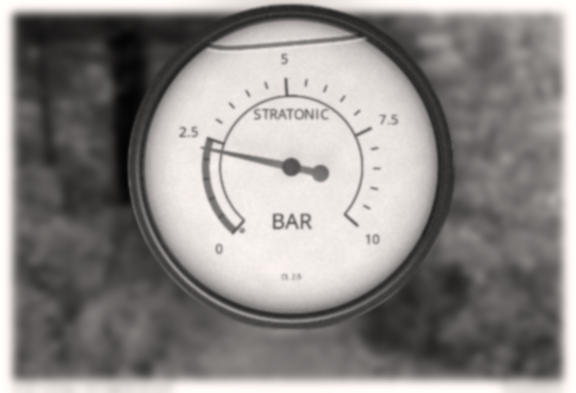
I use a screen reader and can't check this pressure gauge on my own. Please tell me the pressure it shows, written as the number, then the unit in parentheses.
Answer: 2.25 (bar)
